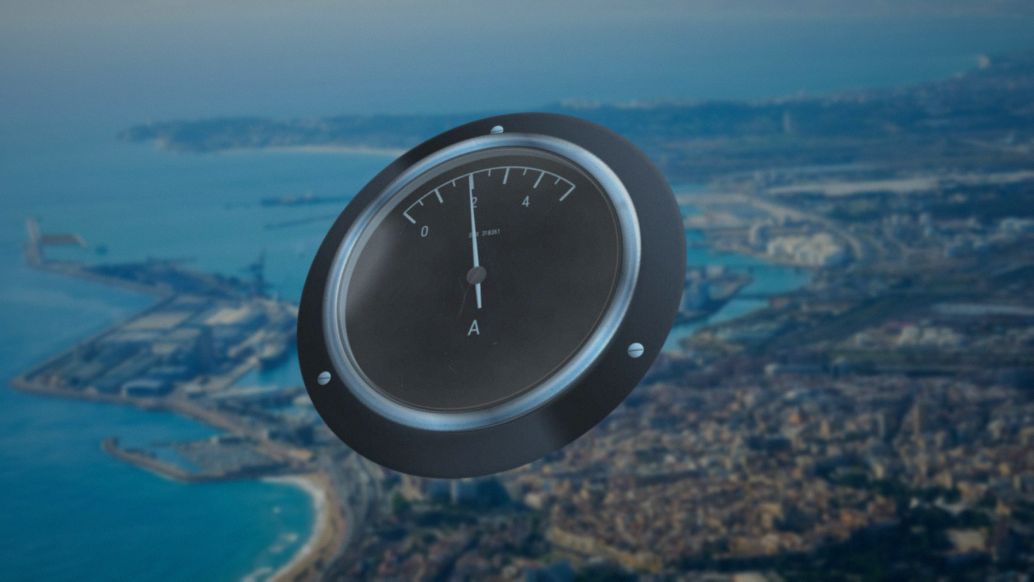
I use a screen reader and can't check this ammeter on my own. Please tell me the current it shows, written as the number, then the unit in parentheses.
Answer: 2 (A)
